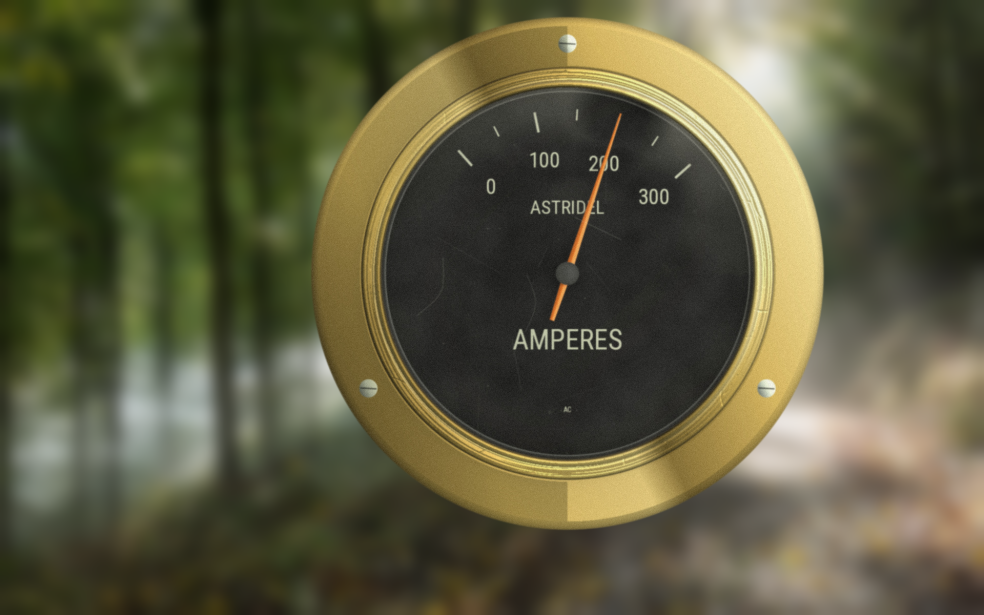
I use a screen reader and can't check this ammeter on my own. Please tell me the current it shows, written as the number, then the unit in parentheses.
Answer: 200 (A)
